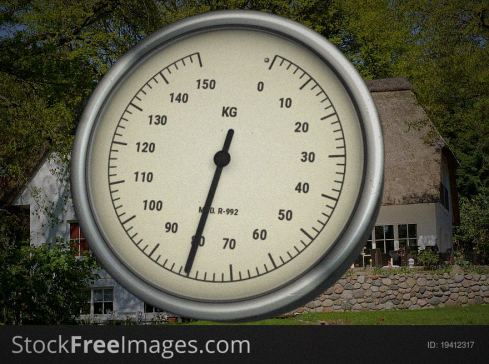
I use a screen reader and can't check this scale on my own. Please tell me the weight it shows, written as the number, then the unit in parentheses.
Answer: 80 (kg)
